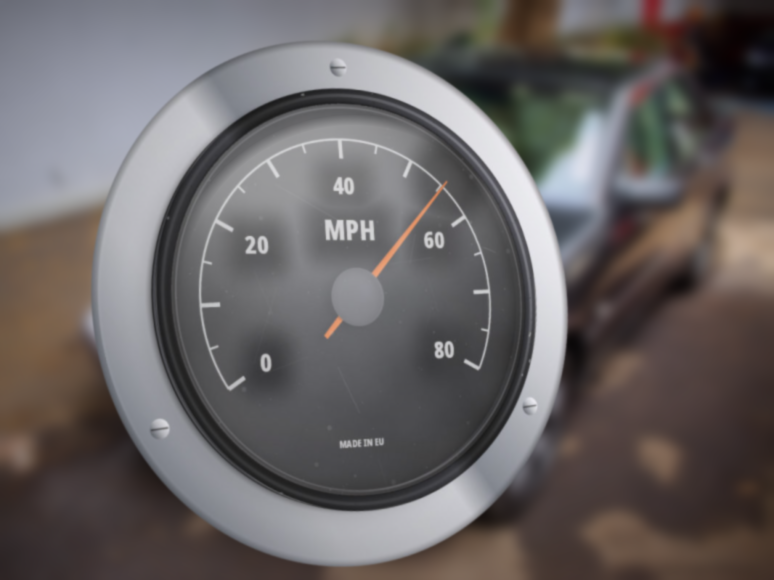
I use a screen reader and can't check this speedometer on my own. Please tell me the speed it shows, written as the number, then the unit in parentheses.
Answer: 55 (mph)
